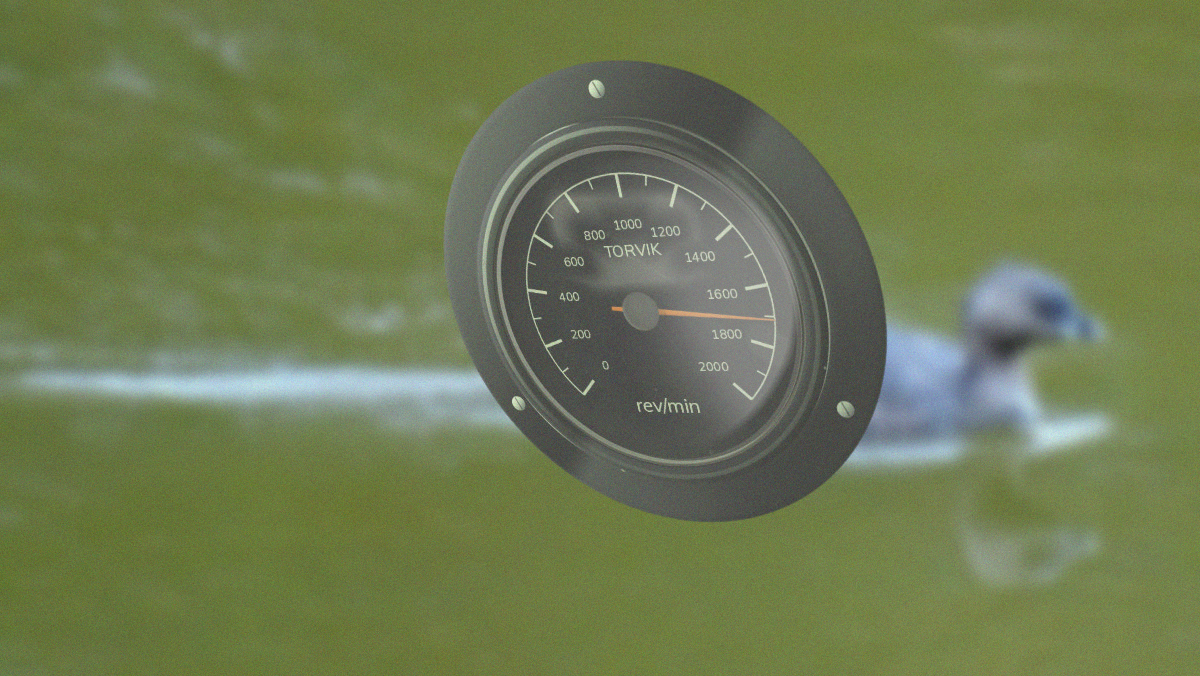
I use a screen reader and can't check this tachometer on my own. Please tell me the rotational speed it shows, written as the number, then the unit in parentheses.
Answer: 1700 (rpm)
